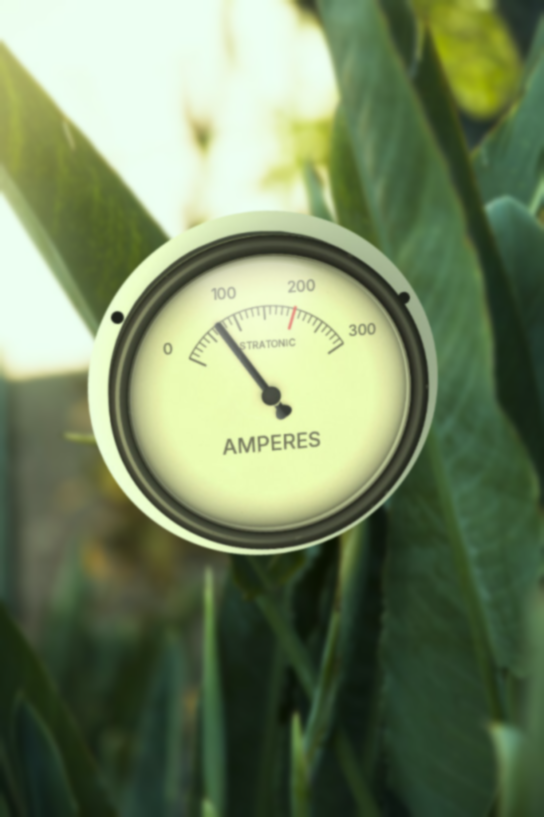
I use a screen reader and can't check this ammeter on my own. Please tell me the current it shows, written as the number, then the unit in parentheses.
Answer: 70 (A)
